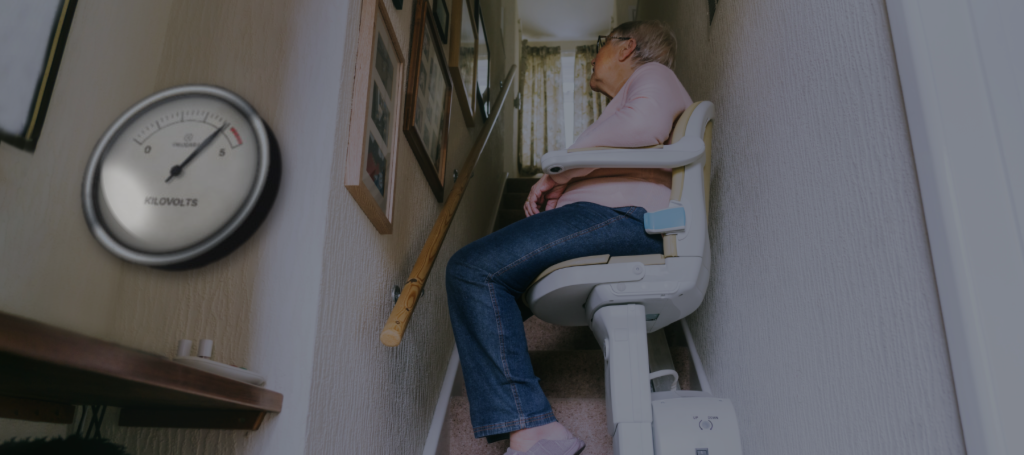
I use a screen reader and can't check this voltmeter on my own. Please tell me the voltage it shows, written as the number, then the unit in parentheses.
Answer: 4 (kV)
